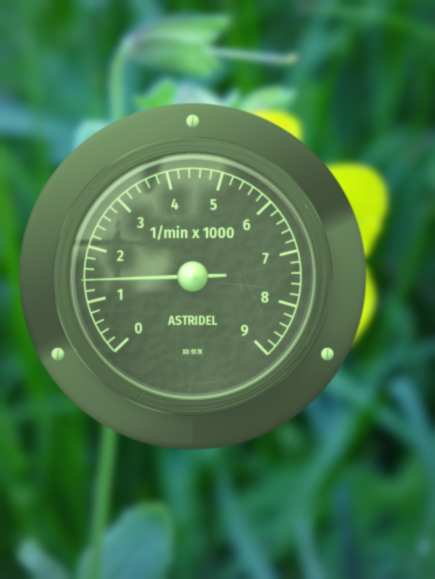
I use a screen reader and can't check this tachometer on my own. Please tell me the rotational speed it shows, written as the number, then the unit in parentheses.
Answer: 1400 (rpm)
